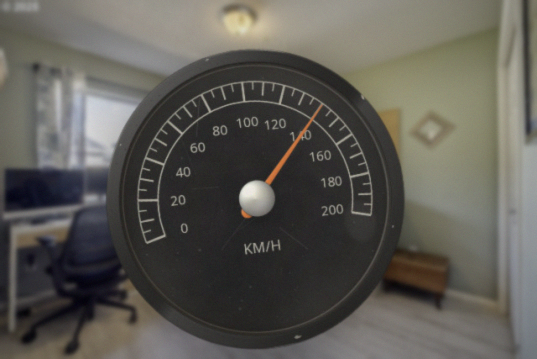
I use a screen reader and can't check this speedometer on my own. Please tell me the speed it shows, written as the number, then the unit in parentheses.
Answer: 140 (km/h)
